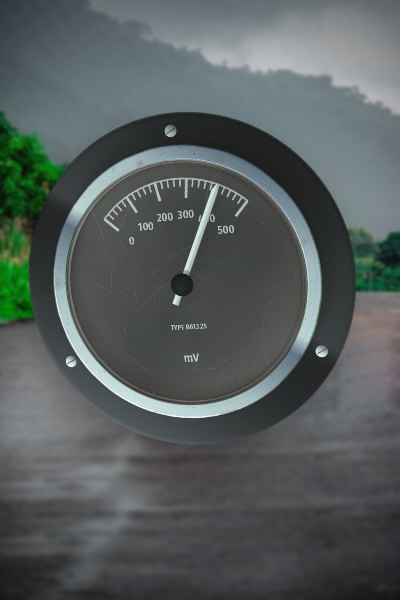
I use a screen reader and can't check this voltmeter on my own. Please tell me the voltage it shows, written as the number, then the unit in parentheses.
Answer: 400 (mV)
